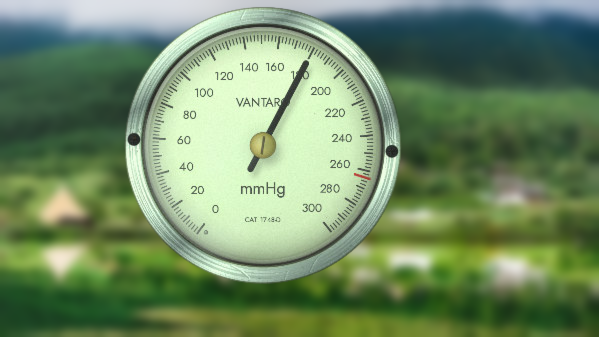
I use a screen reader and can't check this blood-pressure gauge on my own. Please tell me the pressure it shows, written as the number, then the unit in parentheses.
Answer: 180 (mmHg)
